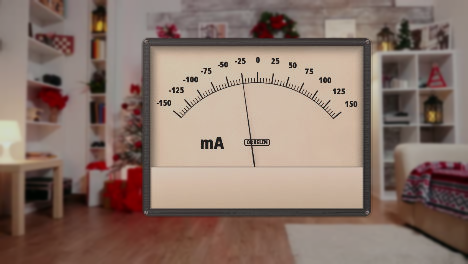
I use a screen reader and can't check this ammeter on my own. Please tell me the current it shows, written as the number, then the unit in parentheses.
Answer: -25 (mA)
